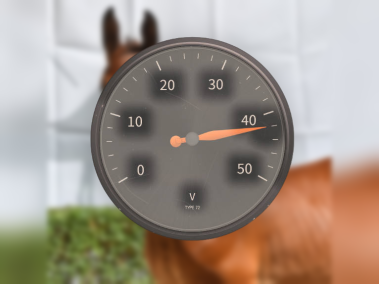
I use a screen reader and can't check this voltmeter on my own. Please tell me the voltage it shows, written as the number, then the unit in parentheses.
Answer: 42 (V)
